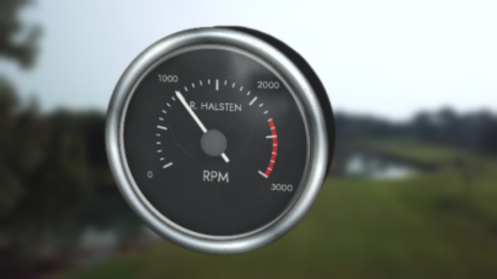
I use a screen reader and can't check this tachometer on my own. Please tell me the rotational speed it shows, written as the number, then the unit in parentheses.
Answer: 1000 (rpm)
